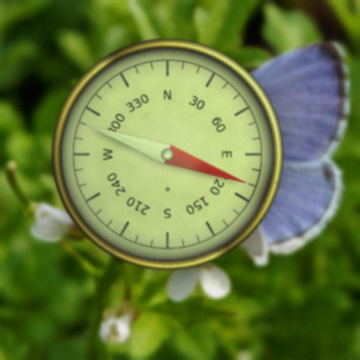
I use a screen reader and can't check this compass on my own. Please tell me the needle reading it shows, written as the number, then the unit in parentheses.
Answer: 110 (°)
